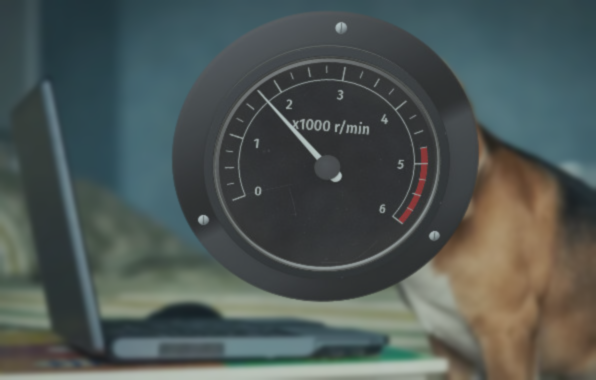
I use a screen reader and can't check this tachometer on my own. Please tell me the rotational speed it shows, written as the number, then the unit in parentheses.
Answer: 1750 (rpm)
